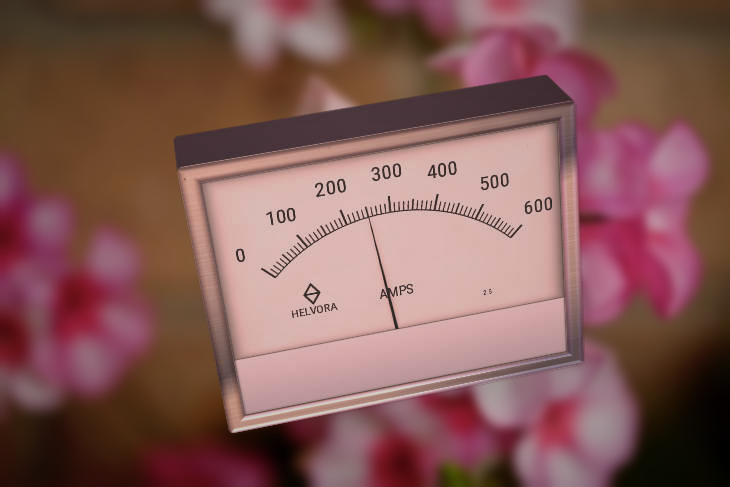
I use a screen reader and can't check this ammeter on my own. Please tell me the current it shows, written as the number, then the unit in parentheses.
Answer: 250 (A)
